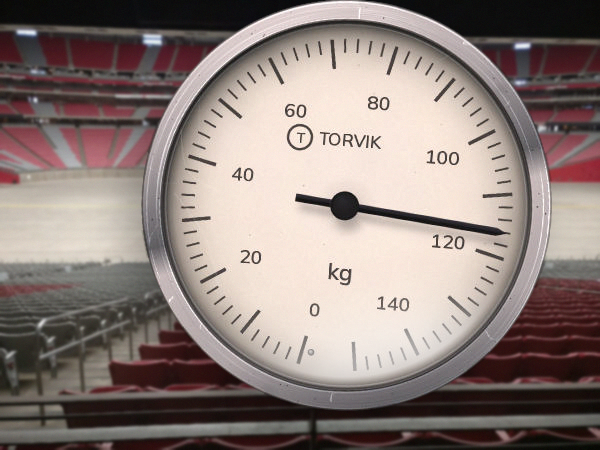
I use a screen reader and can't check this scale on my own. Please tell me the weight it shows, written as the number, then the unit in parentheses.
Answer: 116 (kg)
